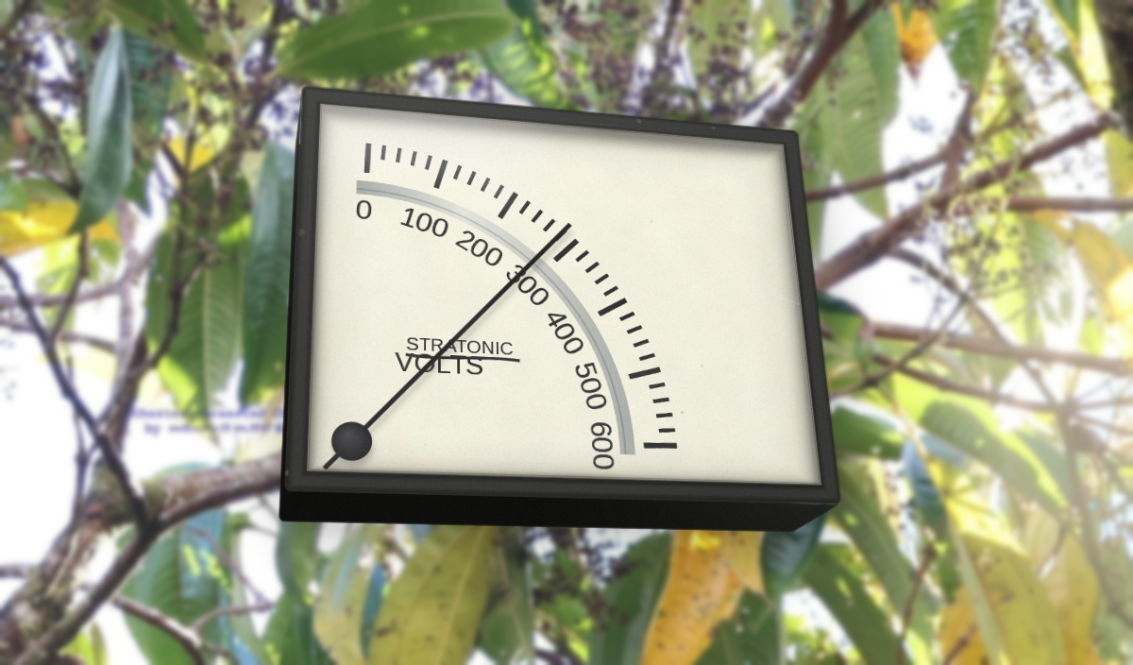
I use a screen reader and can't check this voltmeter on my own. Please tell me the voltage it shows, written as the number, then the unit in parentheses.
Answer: 280 (V)
